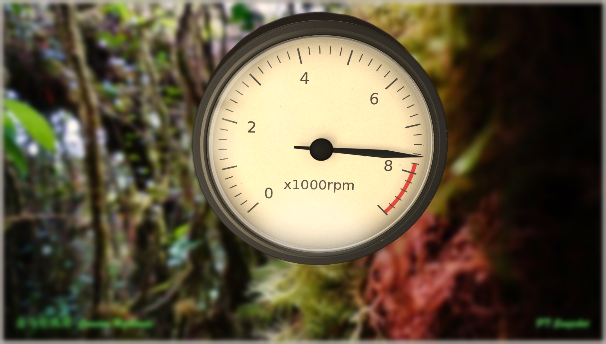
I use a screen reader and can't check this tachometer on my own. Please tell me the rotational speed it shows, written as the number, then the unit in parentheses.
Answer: 7600 (rpm)
